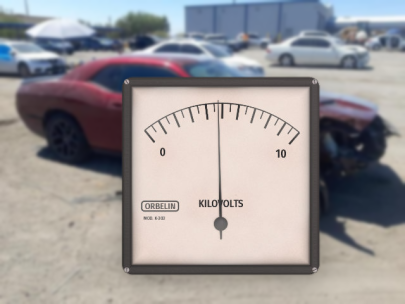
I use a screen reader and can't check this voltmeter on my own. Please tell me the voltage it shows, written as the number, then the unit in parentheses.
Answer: 4.75 (kV)
